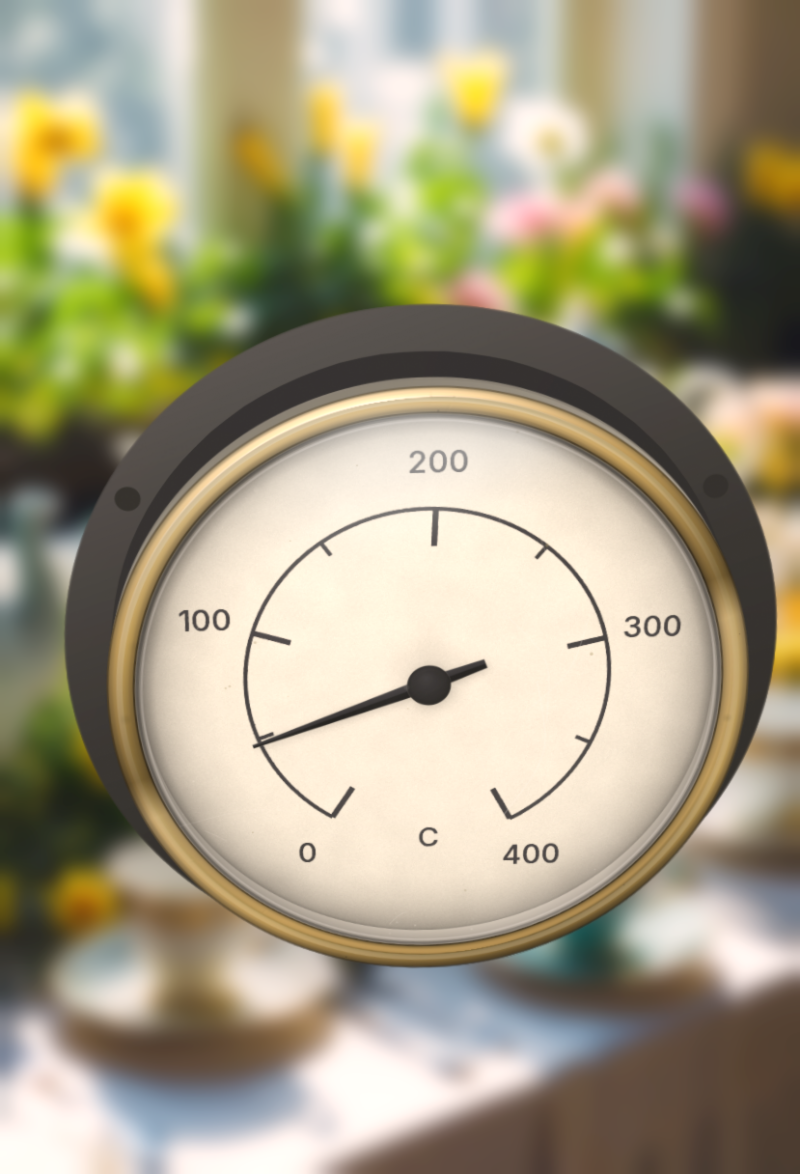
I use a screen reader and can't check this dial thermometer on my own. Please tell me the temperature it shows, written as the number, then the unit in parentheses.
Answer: 50 (°C)
